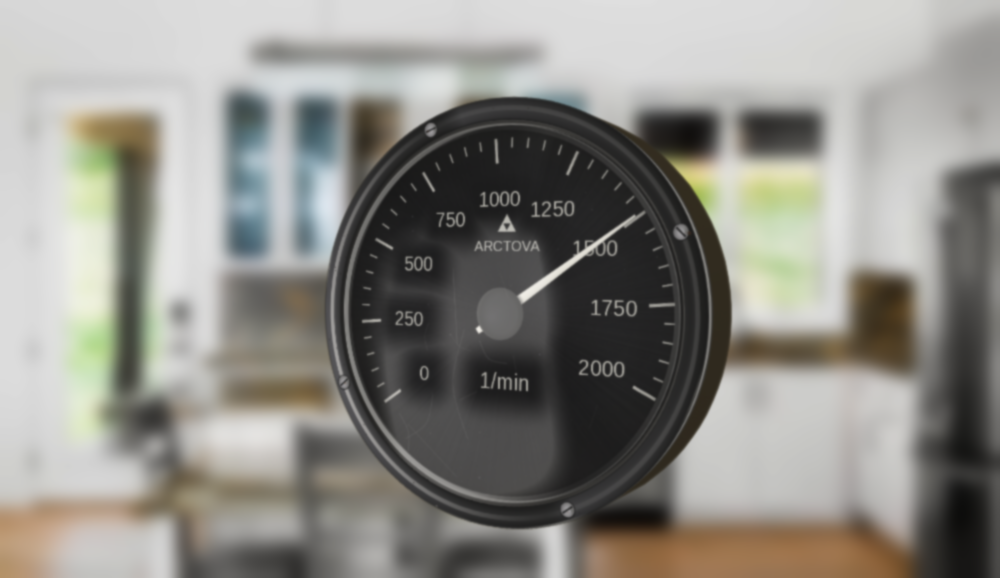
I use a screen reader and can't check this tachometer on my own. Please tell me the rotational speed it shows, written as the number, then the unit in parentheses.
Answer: 1500 (rpm)
